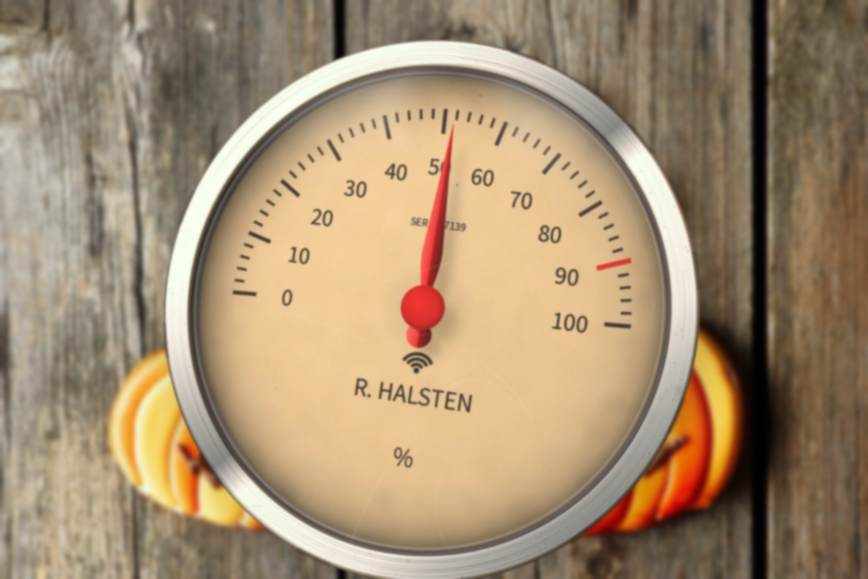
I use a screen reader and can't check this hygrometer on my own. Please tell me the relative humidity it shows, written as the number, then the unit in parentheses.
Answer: 52 (%)
